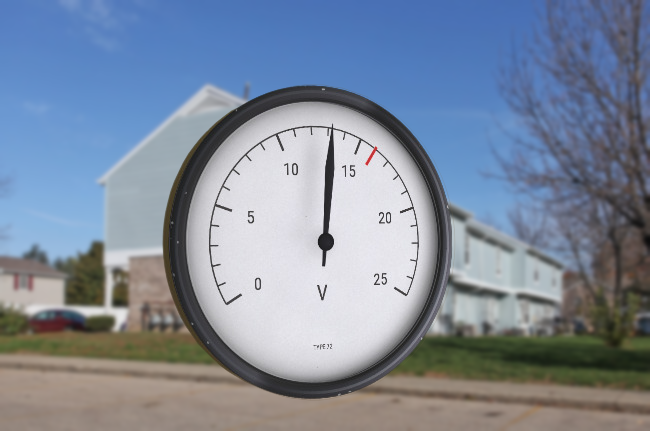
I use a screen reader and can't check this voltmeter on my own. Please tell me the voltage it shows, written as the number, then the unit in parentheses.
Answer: 13 (V)
